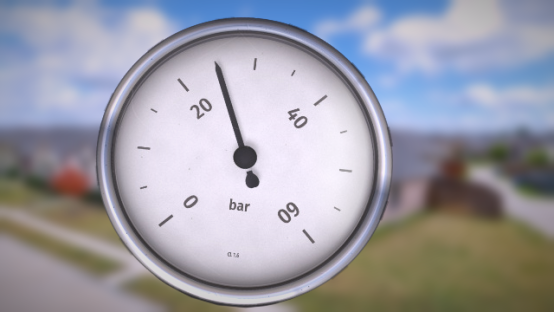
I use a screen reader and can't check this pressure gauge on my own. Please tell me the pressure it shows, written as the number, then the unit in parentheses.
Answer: 25 (bar)
